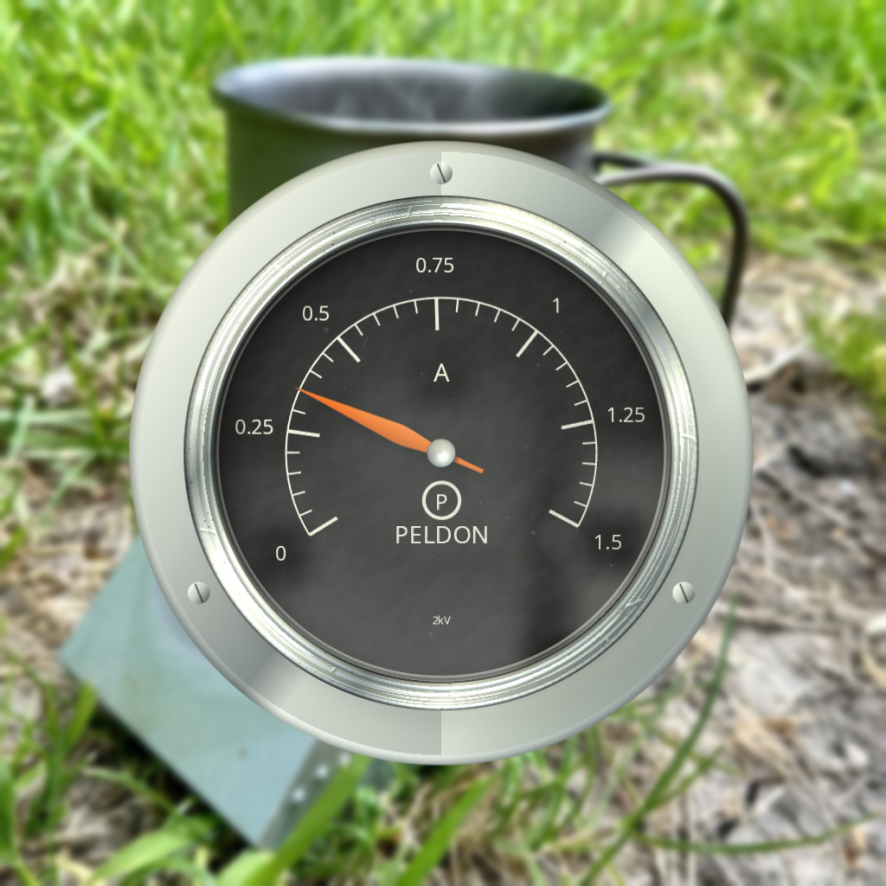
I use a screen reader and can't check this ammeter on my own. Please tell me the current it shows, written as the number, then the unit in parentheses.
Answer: 0.35 (A)
